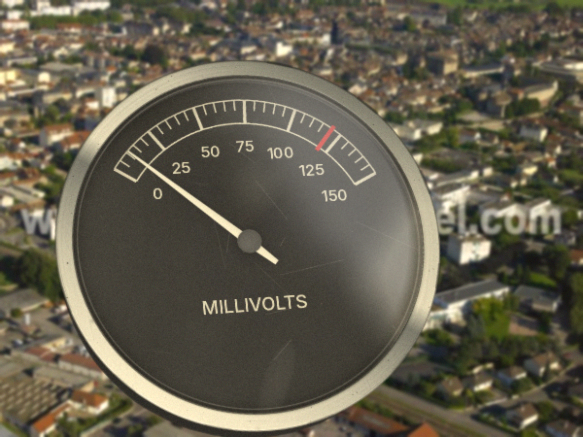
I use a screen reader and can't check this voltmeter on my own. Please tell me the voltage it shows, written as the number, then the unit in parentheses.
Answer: 10 (mV)
